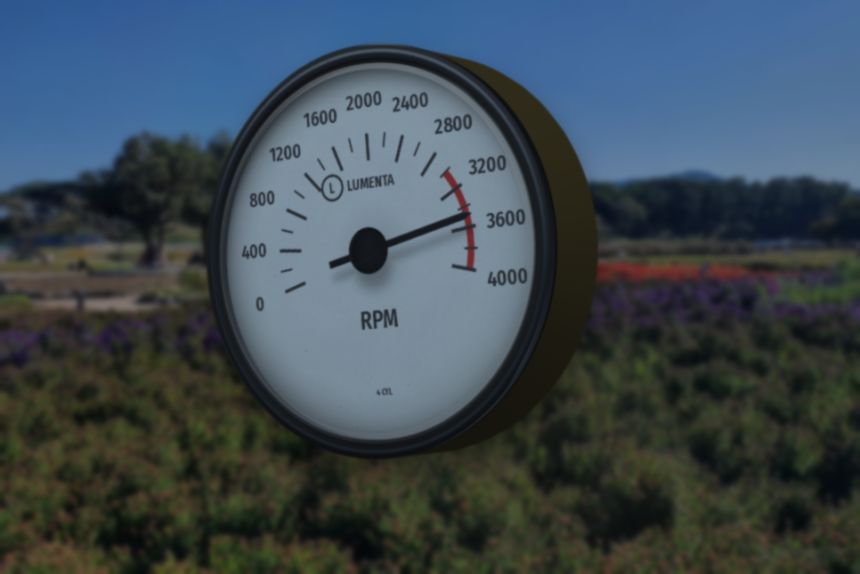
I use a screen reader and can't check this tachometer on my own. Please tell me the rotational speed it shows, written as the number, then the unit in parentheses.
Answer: 3500 (rpm)
